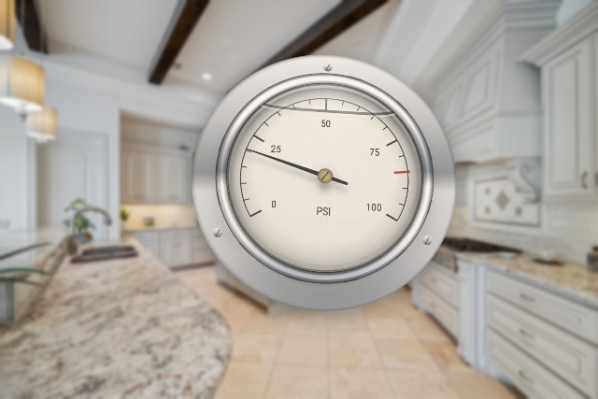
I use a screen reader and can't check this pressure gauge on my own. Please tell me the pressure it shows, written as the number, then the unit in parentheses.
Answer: 20 (psi)
